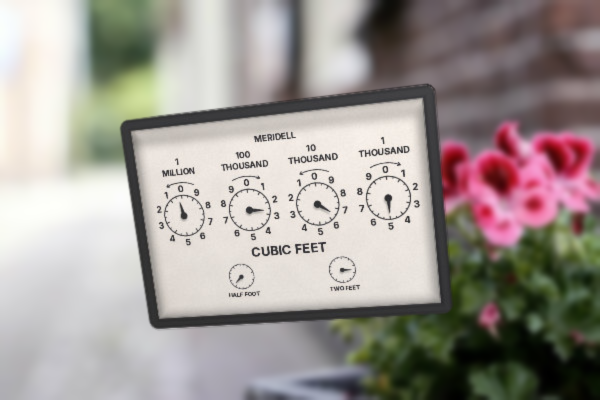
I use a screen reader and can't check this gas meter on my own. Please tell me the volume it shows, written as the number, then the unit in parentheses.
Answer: 26500 (ft³)
